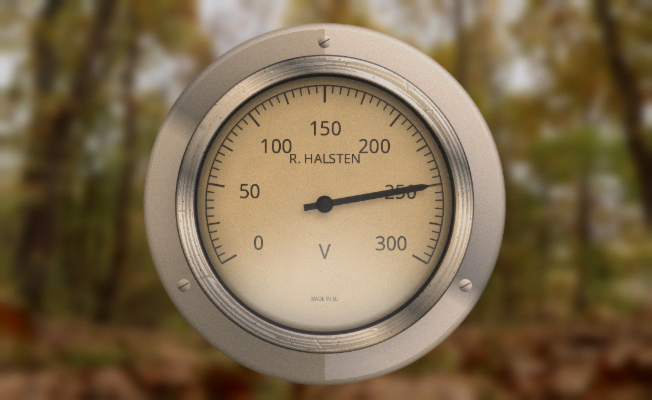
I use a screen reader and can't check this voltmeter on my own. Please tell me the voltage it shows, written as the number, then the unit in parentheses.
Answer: 250 (V)
